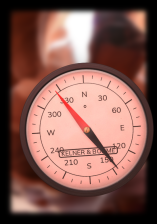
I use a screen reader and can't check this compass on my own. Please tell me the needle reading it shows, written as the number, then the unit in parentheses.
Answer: 325 (°)
